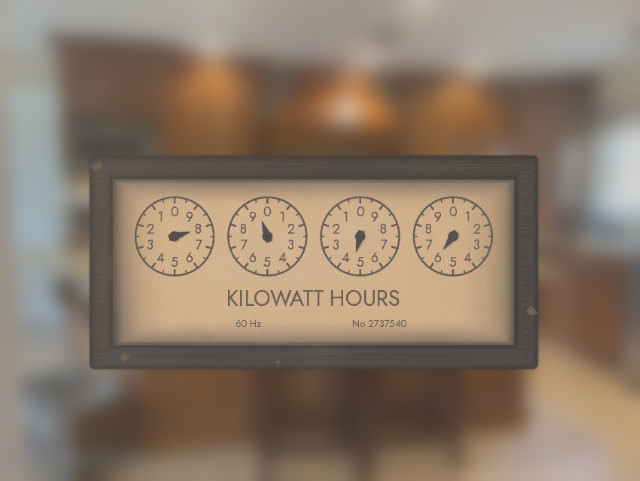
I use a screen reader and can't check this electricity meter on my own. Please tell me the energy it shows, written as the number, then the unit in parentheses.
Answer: 7946 (kWh)
